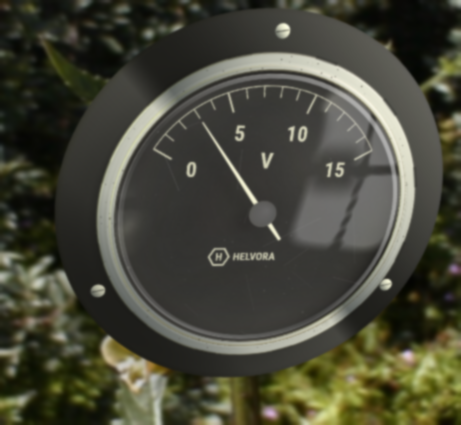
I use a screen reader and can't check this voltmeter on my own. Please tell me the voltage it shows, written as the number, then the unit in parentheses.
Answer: 3 (V)
